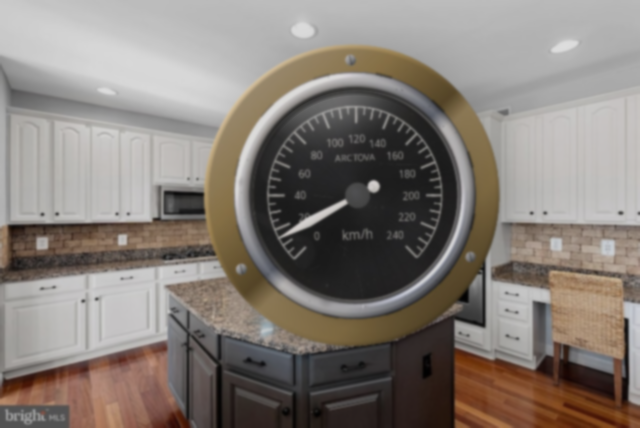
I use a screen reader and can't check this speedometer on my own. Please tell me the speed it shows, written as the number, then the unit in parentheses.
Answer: 15 (km/h)
